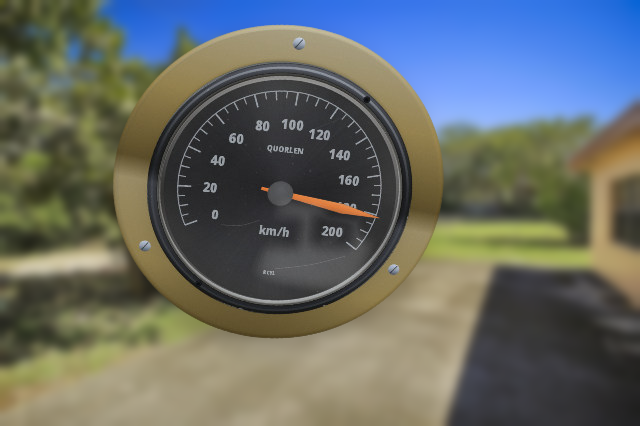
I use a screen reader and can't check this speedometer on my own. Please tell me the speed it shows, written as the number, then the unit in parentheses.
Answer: 180 (km/h)
